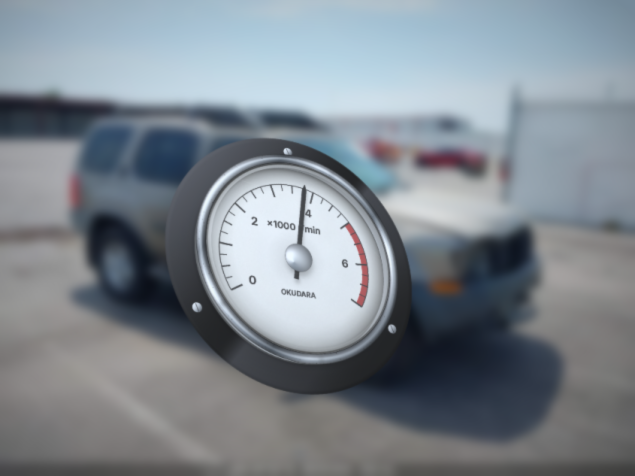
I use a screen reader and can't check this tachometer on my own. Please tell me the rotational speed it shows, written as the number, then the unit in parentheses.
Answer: 3750 (rpm)
